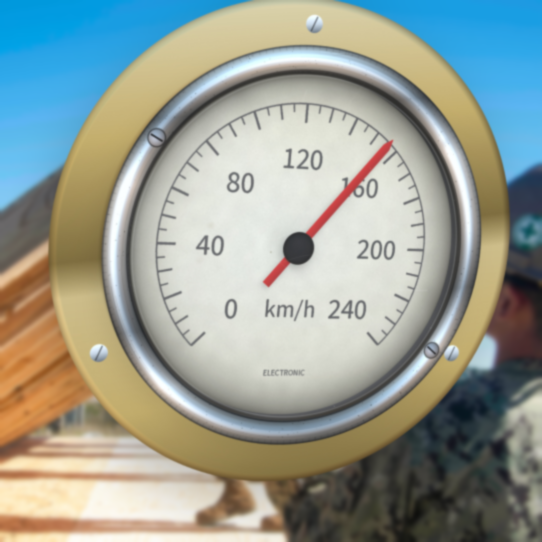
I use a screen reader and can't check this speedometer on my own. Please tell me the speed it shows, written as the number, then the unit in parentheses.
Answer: 155 (km/h)
